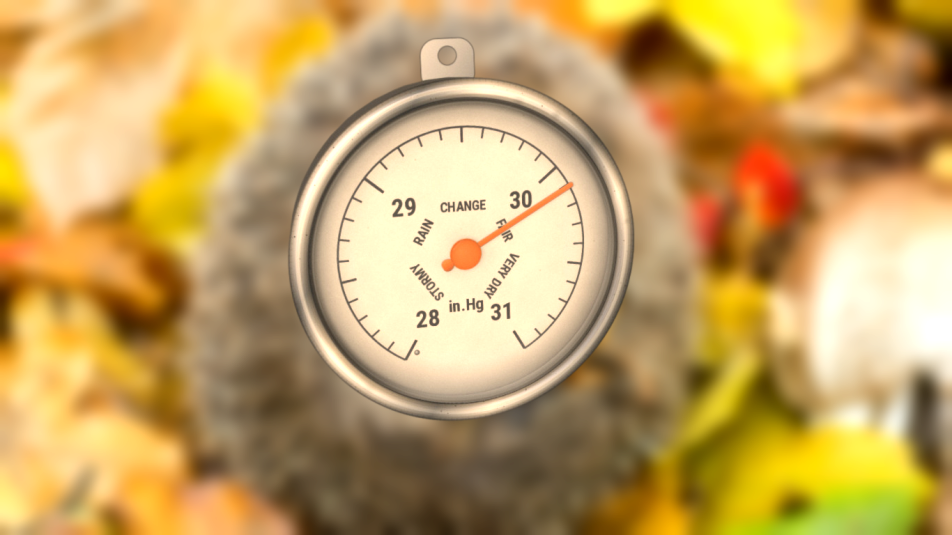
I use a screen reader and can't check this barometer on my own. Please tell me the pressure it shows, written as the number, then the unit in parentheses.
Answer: 30.1 (inHg)
